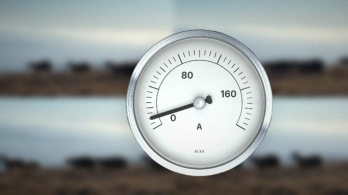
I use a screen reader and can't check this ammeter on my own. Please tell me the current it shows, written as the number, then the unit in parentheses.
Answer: 10 (A)
